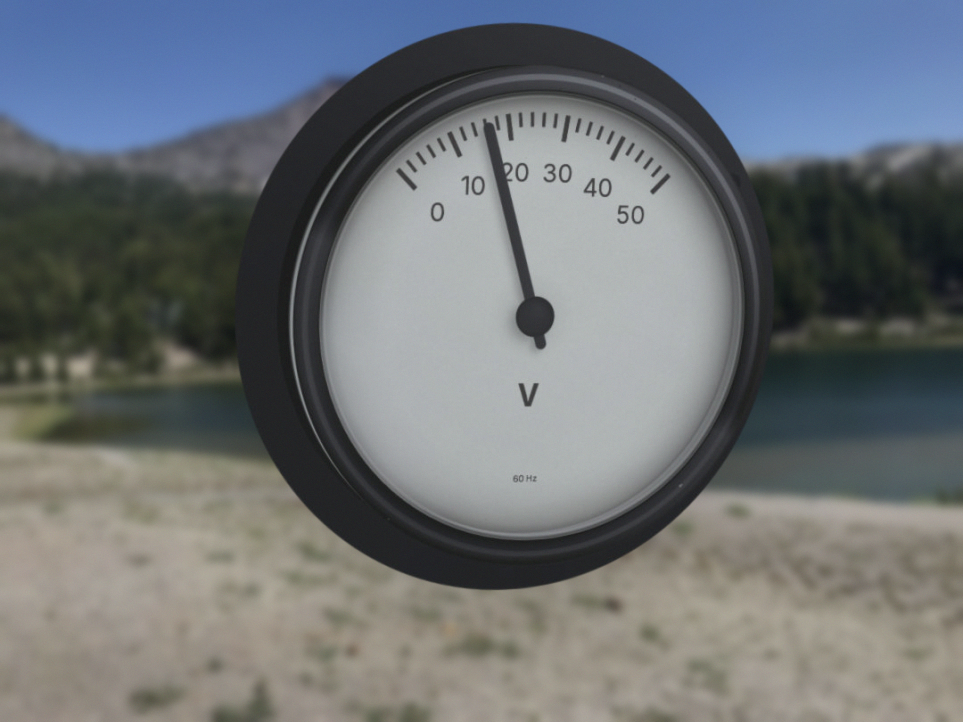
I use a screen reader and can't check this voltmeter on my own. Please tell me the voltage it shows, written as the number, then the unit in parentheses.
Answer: 16 (V)
